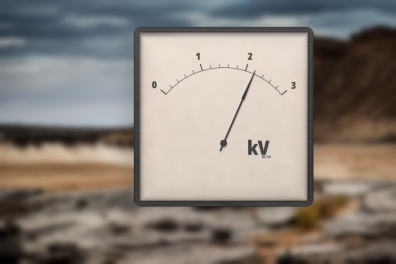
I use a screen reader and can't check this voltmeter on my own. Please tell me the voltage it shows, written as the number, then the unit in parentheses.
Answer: 2.2 (kV)
